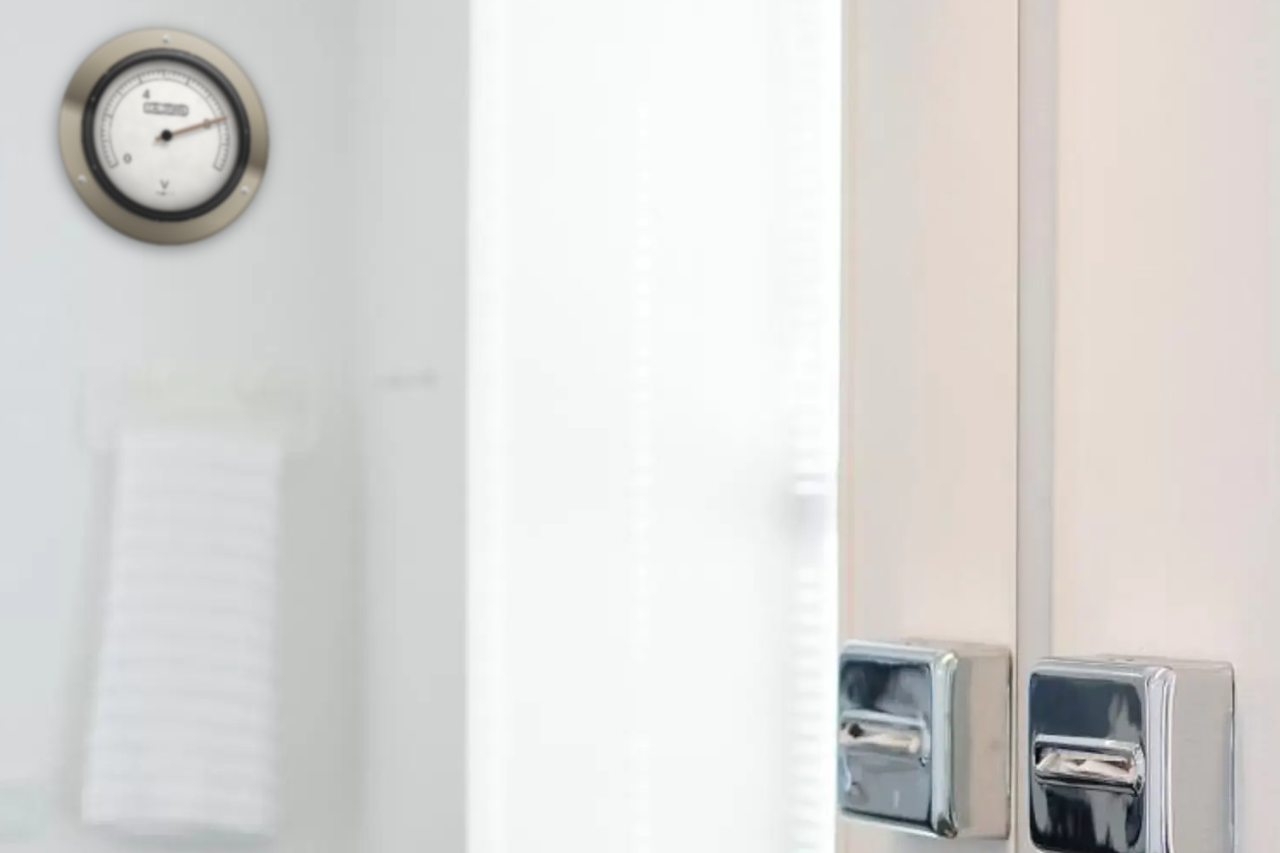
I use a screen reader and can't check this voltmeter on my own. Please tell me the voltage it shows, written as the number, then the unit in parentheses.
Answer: 8 (V)
